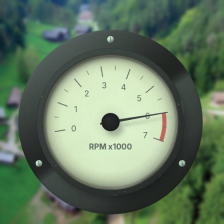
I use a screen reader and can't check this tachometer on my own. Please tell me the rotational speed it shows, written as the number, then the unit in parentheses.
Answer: 6000 (rpm)
